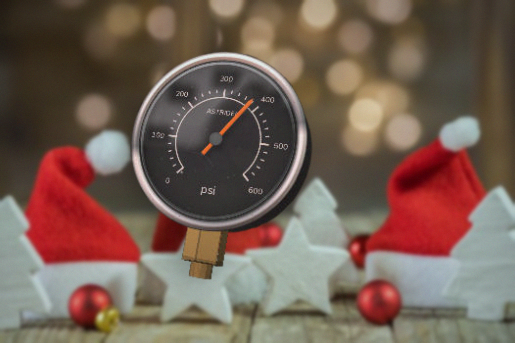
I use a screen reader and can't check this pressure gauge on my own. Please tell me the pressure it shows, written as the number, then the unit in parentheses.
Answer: 380 (psi)
